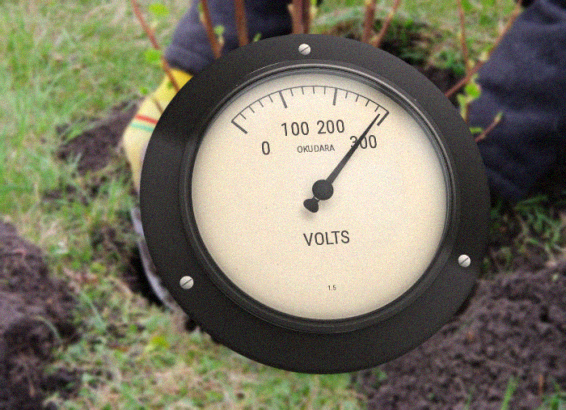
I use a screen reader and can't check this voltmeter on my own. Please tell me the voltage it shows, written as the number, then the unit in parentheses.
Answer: 290 (V)
